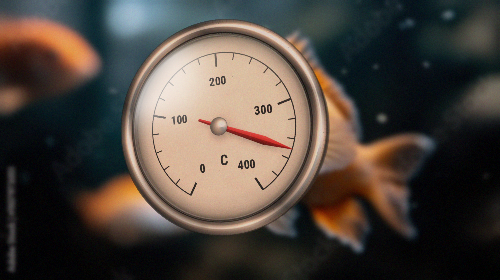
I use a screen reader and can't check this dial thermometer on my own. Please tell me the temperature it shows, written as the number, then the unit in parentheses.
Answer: 350 (°C)
